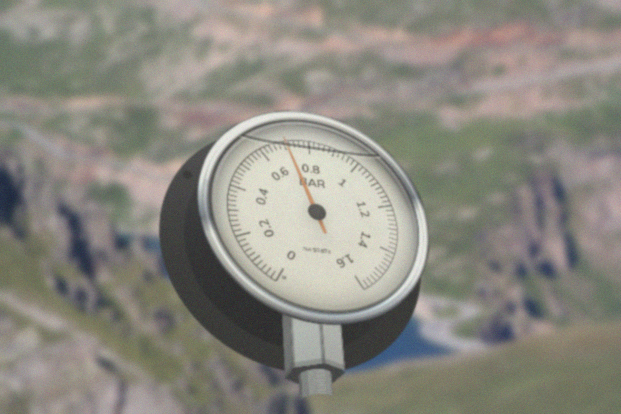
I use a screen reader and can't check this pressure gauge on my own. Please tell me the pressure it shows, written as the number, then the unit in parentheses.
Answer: 0.7 (bar)
